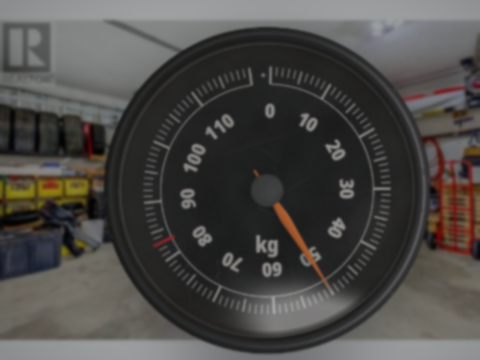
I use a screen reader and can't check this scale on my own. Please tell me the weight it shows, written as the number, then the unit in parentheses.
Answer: 50 (kg)
